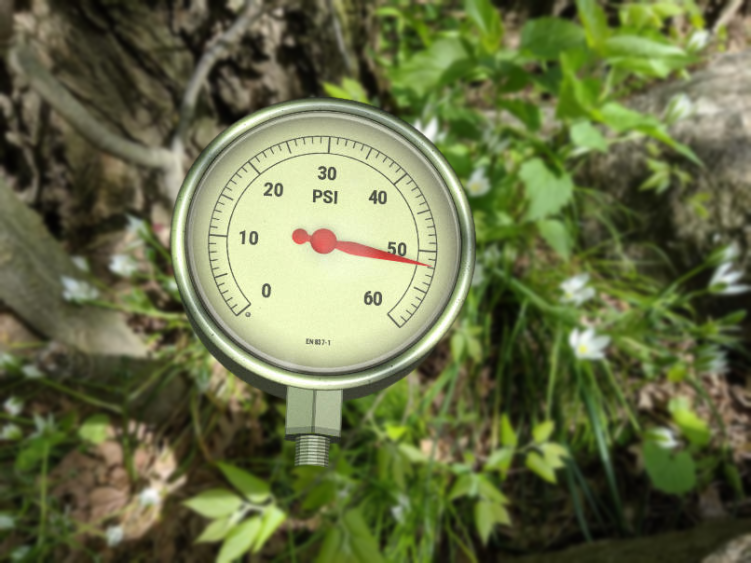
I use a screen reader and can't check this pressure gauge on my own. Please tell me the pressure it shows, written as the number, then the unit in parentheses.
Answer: 52 (psi)
